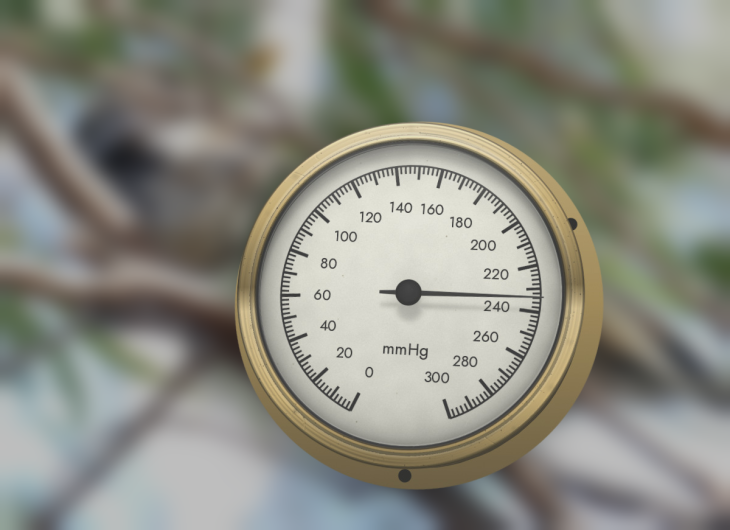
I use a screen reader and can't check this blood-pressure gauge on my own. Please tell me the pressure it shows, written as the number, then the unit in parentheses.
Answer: 234 (mmHg)
